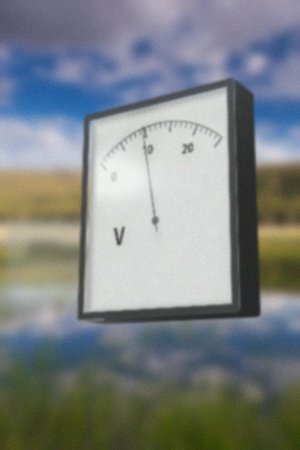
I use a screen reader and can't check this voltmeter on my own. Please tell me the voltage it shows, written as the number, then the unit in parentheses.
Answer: 10 (V)
